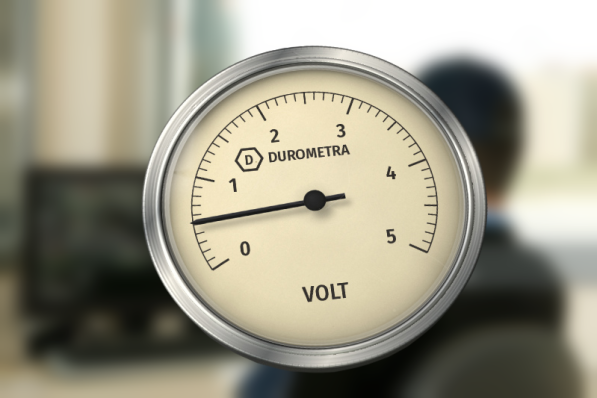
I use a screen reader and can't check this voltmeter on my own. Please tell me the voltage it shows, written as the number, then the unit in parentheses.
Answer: 0.5 (V)
